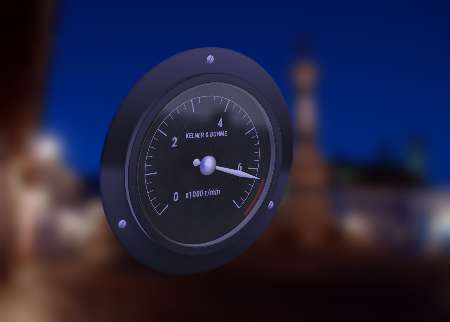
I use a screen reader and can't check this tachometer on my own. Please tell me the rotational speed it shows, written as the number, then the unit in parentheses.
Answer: 6200 (rpm)
